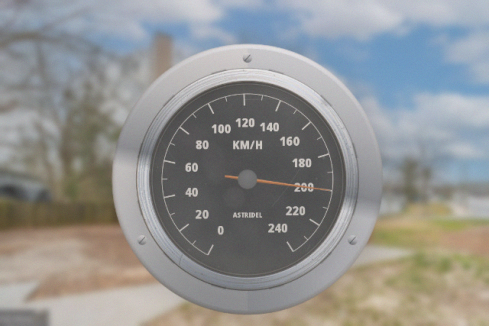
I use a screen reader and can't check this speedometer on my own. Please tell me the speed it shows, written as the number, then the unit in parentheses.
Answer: 200 (km/h)
